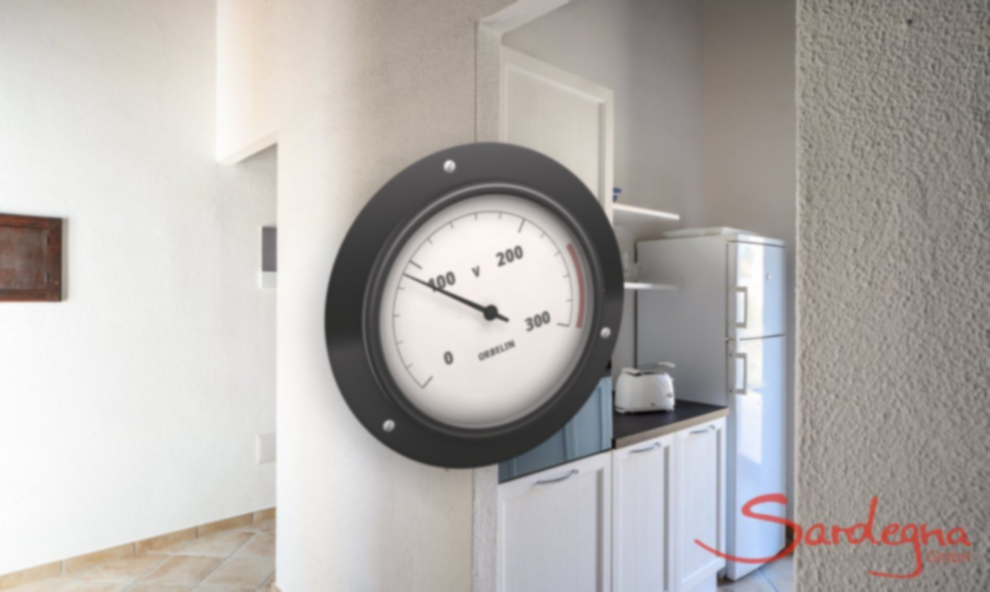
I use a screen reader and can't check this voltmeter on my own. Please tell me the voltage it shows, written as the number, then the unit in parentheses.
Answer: 90 (V)
